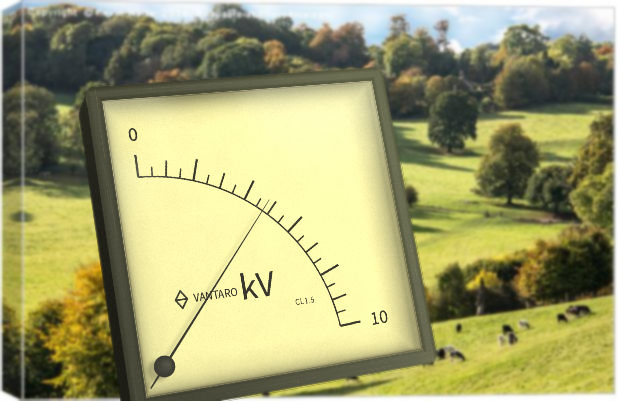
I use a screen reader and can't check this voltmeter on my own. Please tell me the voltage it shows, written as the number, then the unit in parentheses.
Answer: 4.75 (kV)
